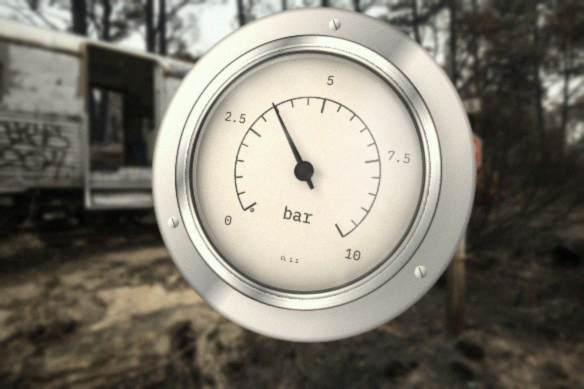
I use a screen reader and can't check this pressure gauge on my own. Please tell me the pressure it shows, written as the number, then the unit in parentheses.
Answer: 3.5 (bar)
